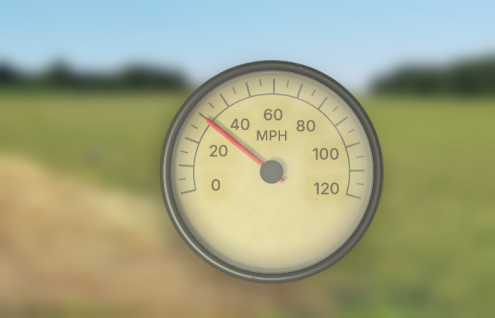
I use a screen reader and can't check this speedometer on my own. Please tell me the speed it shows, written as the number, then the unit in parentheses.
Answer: 30 (mph)
